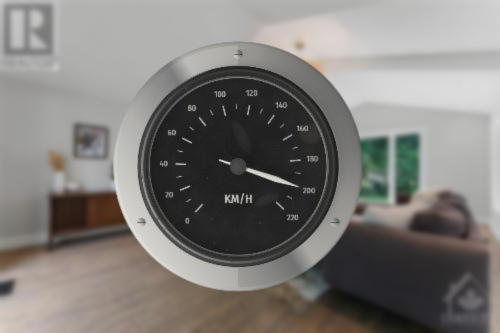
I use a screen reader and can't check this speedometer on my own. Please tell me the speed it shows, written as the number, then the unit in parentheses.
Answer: 200 (km/h)
